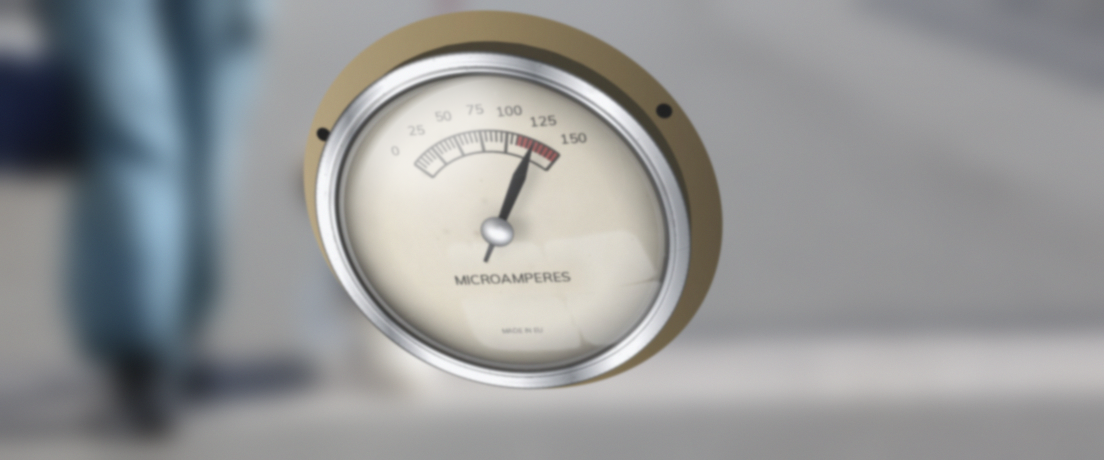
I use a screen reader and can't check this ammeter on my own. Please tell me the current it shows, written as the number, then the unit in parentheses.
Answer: 125 (µA)
